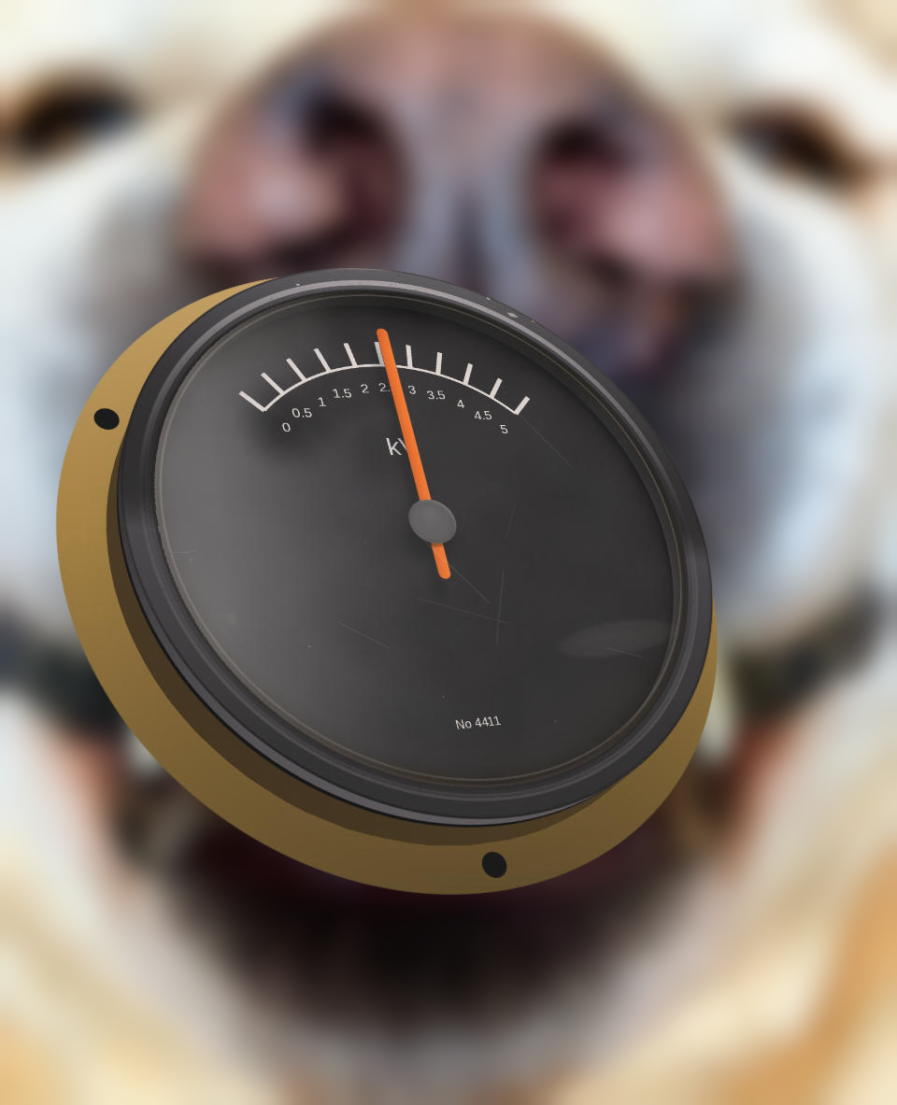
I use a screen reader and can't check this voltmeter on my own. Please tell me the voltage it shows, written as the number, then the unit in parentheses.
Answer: 2.5 (kV)
